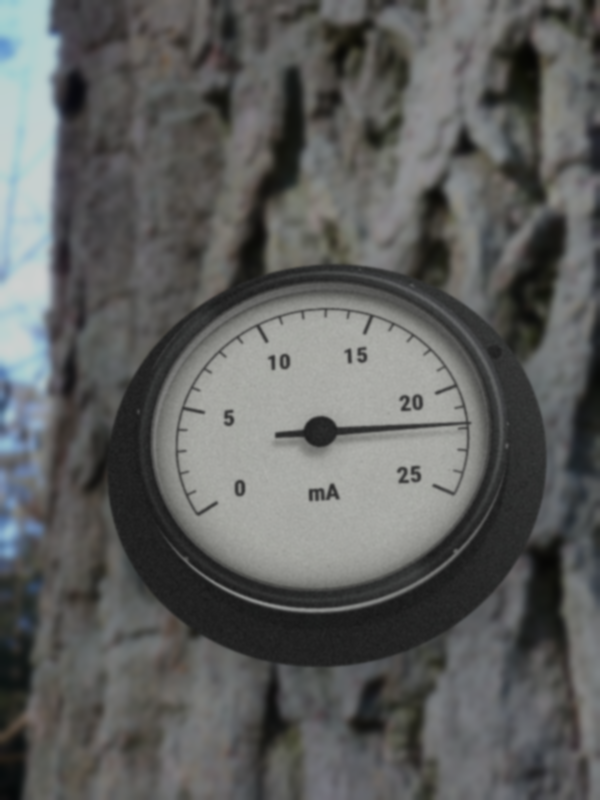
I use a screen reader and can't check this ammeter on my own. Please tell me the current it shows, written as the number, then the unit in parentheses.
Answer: 22 (mA)
